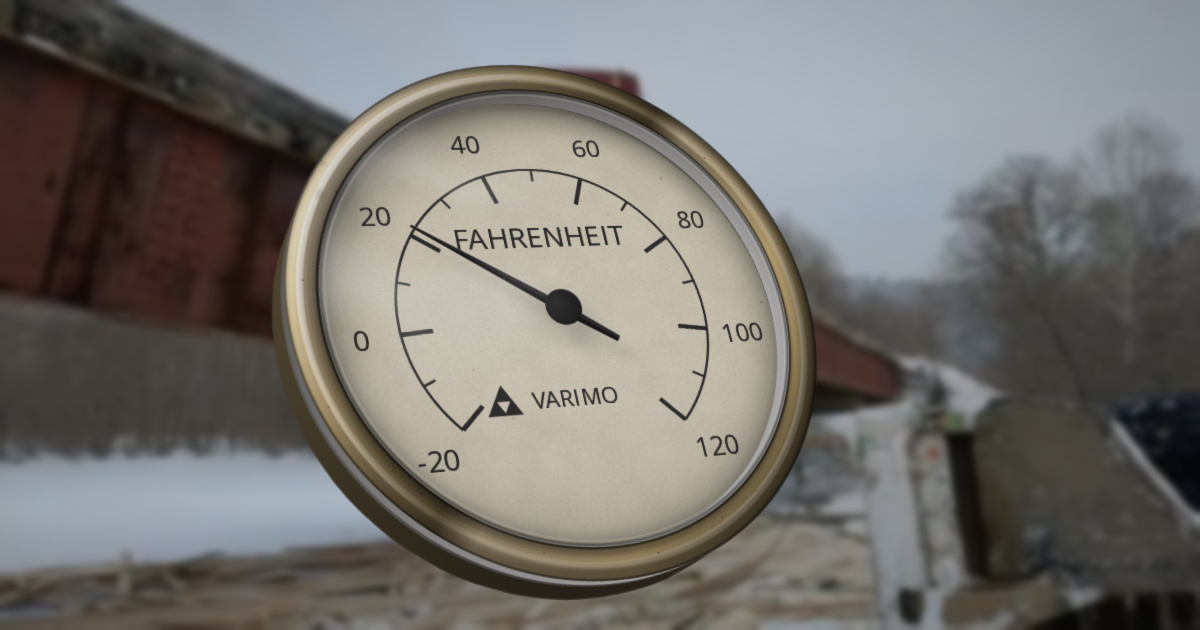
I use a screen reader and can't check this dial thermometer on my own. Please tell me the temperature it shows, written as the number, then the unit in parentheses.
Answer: 20 (°F)
